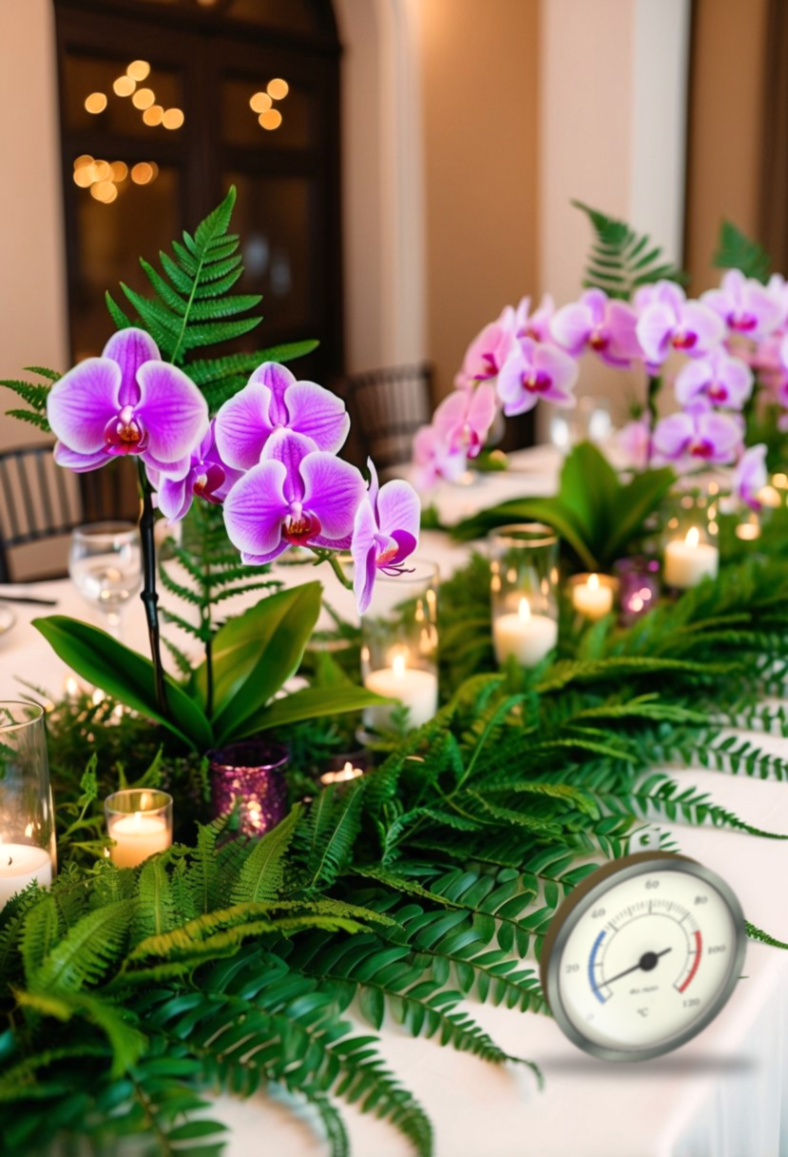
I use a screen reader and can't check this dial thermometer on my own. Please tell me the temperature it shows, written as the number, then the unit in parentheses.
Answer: 10 (°C)
